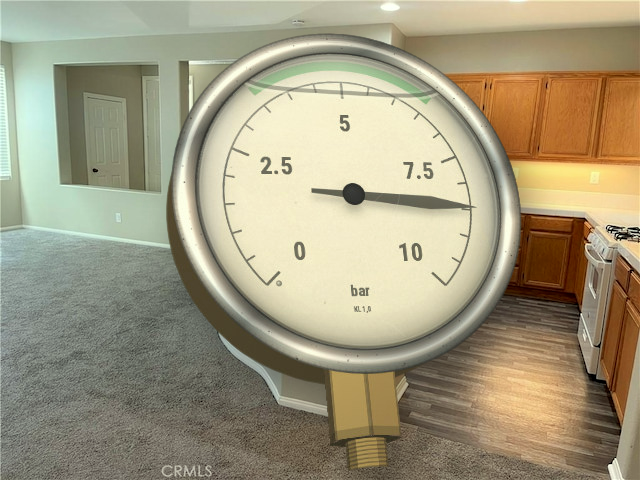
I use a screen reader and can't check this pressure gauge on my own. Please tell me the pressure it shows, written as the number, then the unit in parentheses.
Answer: 8.5 (bar)
